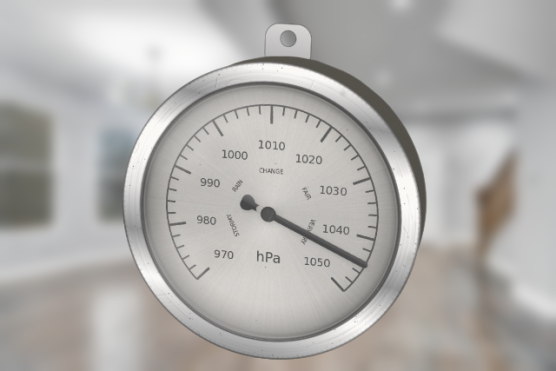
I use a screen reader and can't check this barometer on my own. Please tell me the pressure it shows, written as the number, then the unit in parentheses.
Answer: 1044 (hPa)
